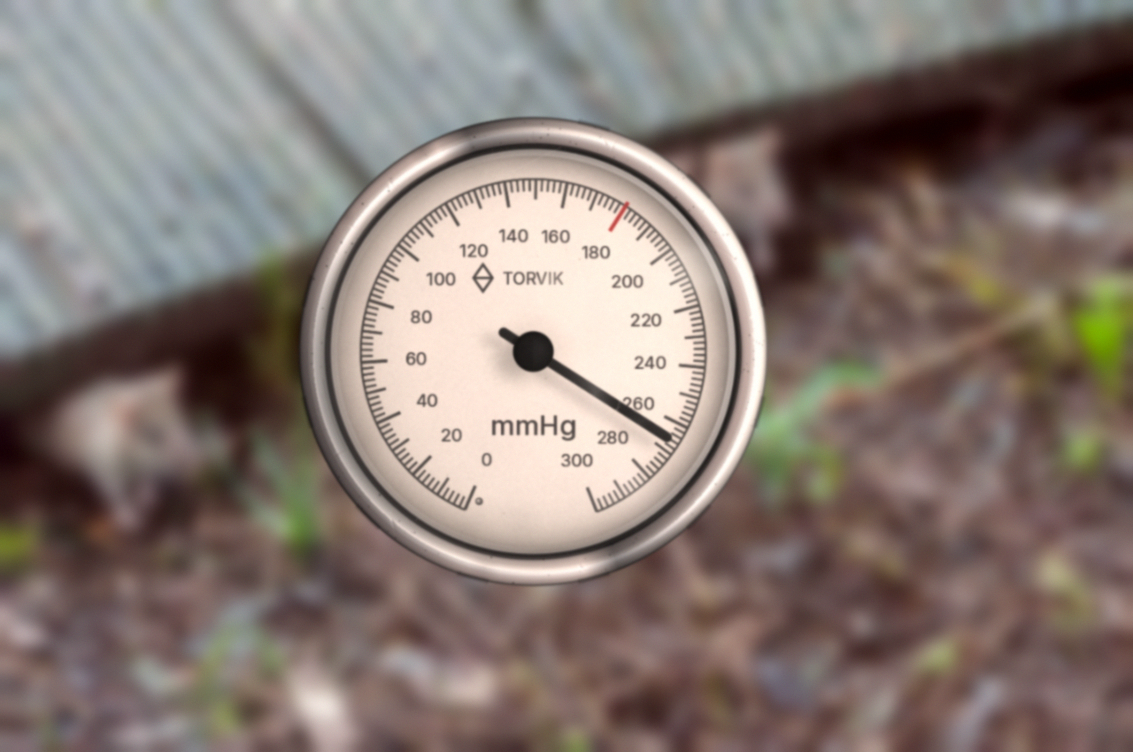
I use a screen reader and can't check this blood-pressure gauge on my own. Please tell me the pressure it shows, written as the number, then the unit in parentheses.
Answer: 266 (mmHg)
